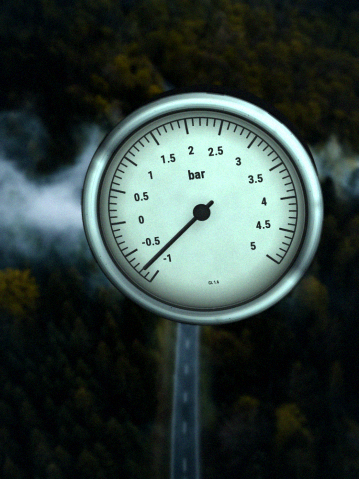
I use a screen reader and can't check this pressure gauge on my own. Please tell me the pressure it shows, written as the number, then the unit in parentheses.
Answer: -0.8 (bar)
